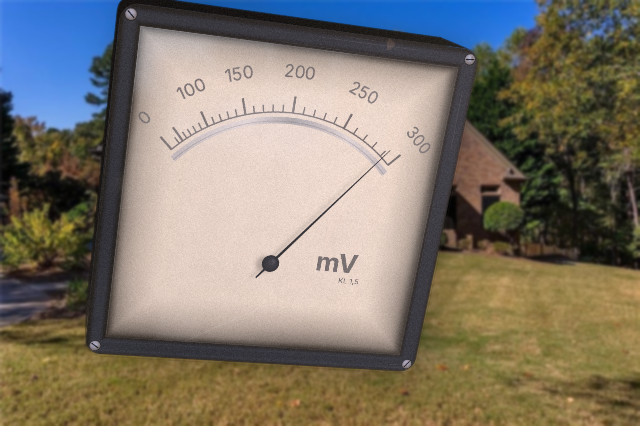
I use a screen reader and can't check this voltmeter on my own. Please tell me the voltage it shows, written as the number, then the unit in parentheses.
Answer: 290 (mV)
